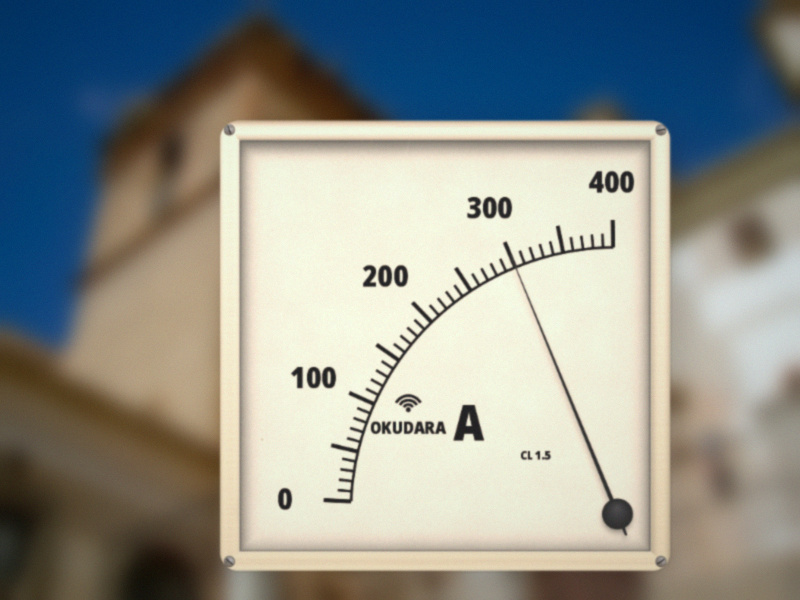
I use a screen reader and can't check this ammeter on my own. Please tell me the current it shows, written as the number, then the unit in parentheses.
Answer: 300 (A)
